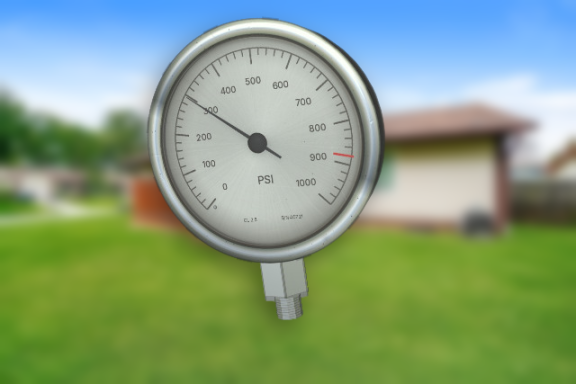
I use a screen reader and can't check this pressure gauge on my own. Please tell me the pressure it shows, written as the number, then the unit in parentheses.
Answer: 300 (psi)
